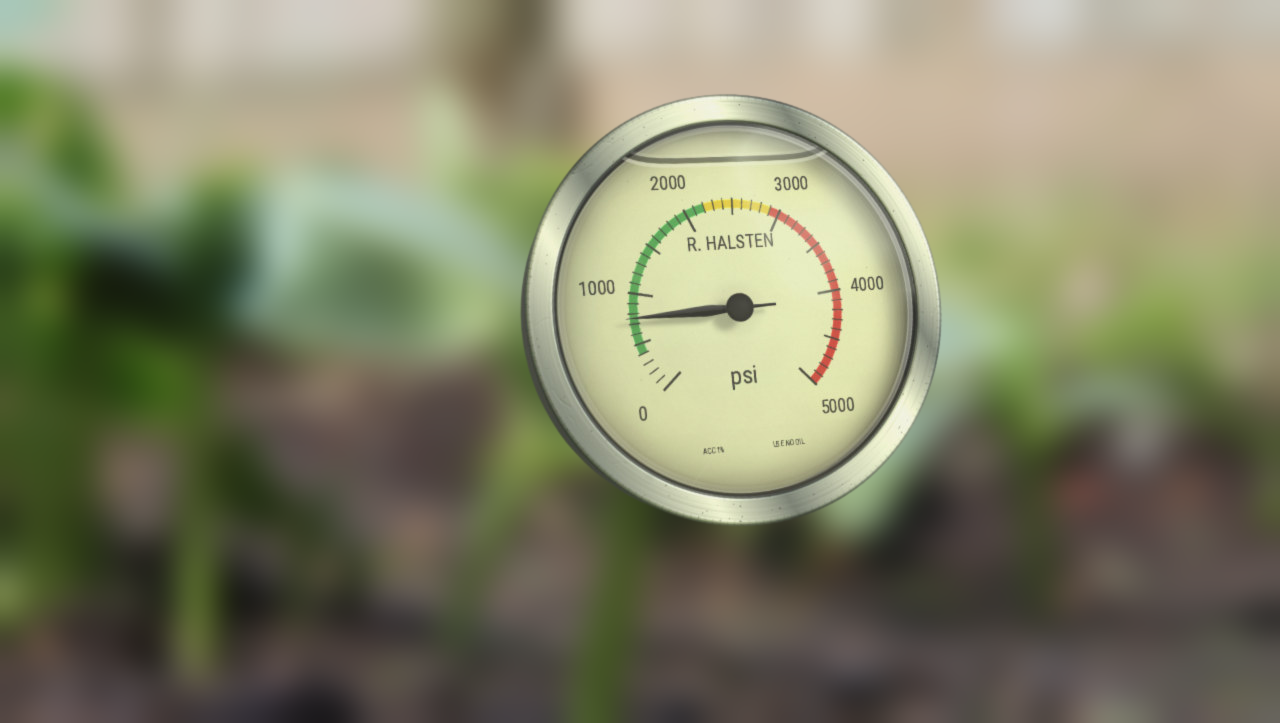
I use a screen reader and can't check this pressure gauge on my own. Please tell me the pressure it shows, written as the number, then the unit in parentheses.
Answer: 750 (psi)
